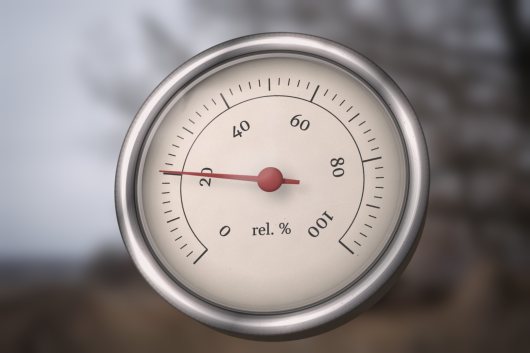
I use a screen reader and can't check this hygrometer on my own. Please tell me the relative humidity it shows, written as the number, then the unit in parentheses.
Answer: 20 (%)
